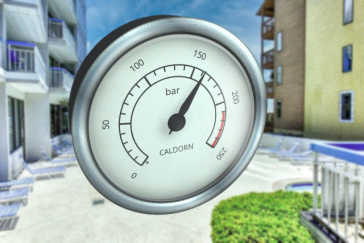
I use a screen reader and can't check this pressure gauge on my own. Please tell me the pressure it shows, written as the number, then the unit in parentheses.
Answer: 160 (bar)
